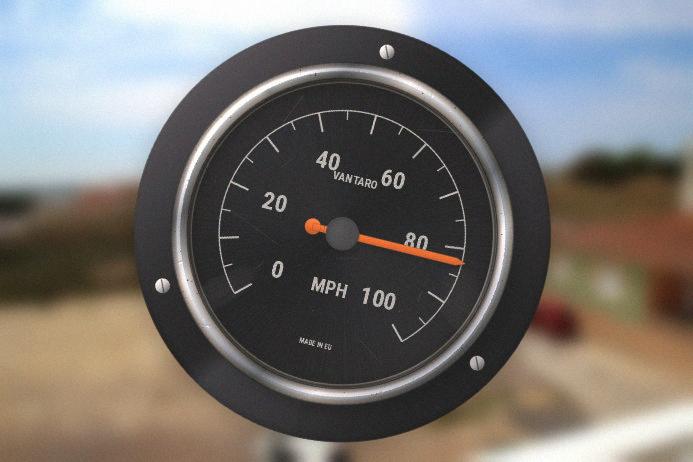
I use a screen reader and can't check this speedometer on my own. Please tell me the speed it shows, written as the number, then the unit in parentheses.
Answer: 82.5 (mph)
